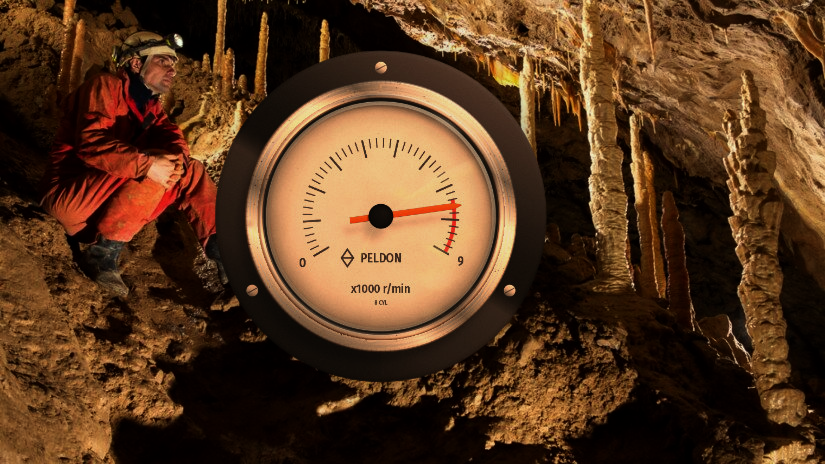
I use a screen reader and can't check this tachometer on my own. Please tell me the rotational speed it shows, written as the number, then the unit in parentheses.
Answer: 7600 (rpm)
